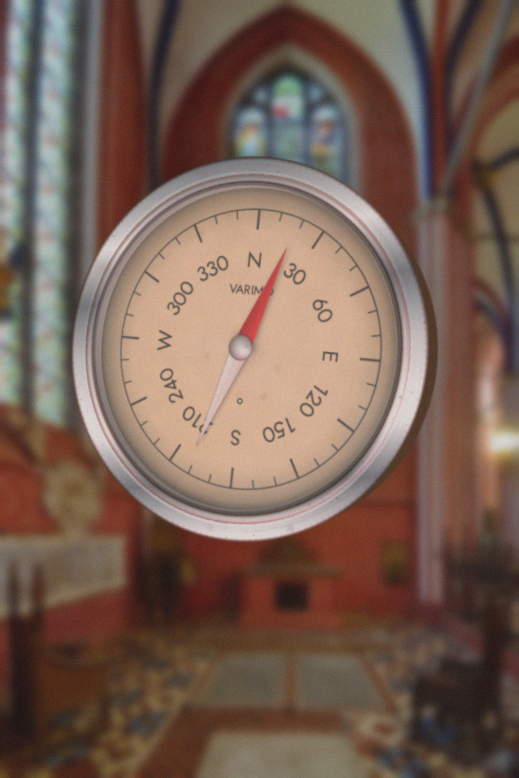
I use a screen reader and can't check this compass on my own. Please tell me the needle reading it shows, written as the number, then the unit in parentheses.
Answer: 20 (°)
